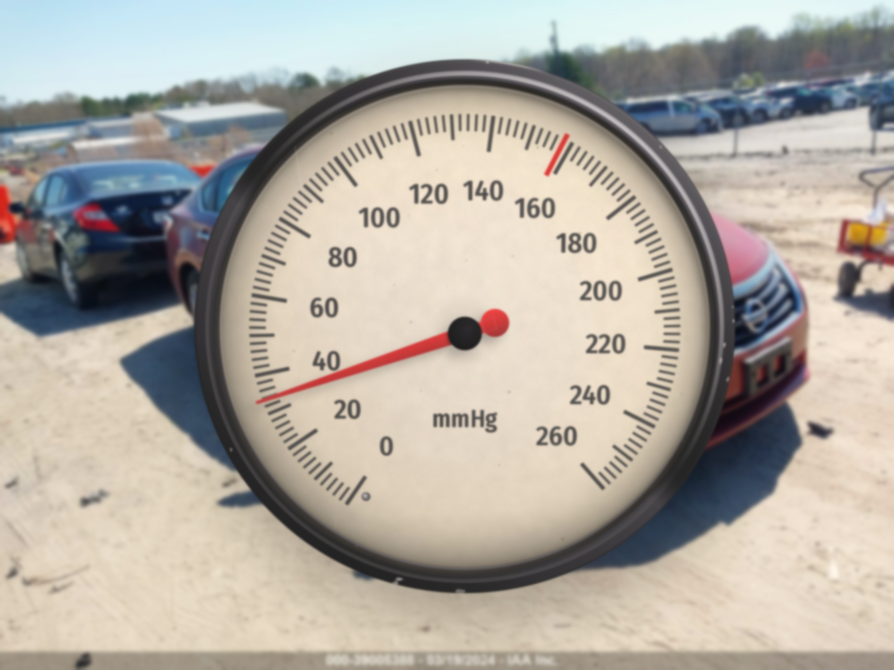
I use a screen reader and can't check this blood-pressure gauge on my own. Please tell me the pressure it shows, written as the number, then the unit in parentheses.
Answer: 34 (mmHg)
